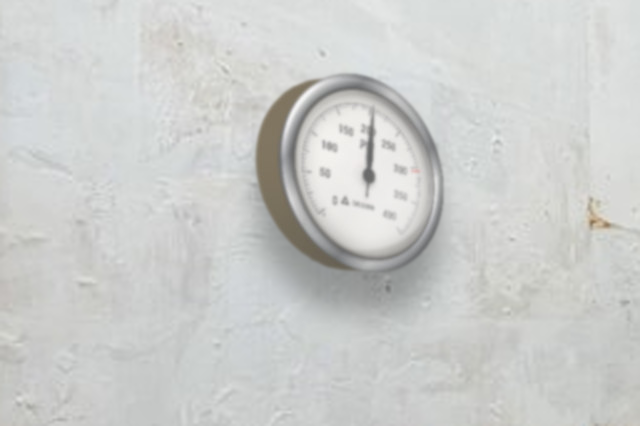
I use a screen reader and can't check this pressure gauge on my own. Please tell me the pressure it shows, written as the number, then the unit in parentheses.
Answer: 200 (psi)
